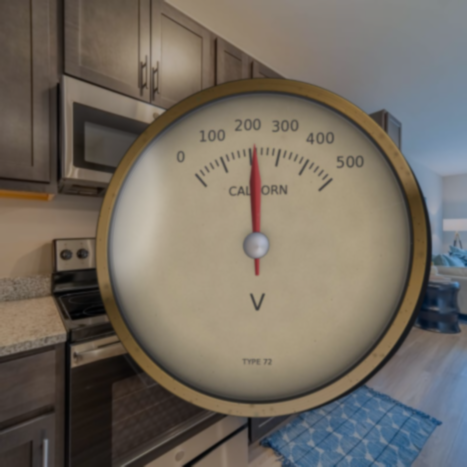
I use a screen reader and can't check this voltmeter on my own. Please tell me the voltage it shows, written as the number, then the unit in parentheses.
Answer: 220 (V)
